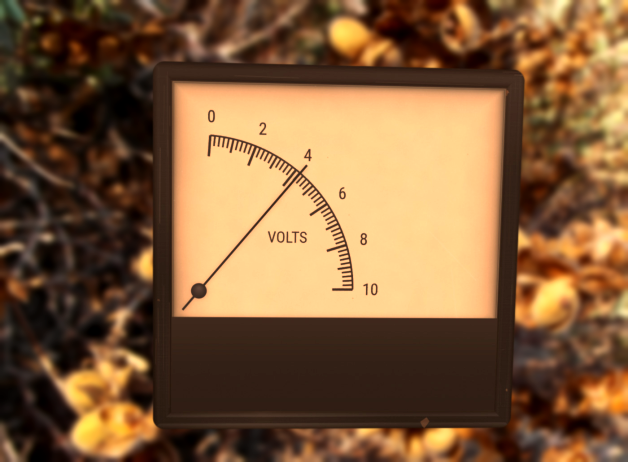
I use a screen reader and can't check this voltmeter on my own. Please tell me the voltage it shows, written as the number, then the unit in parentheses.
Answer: 4.2 (V)
